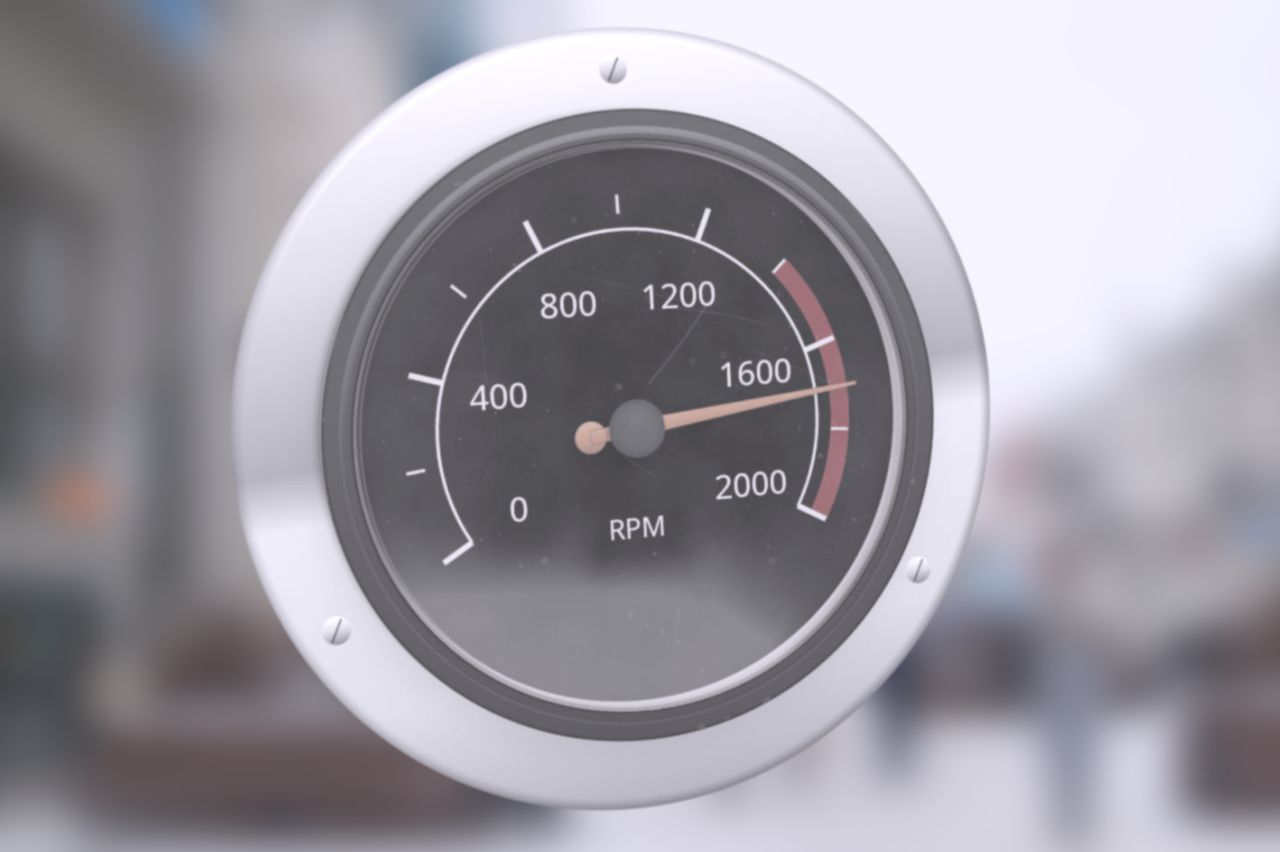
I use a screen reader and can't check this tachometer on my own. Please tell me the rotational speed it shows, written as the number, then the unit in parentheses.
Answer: 1700 (rpm)
